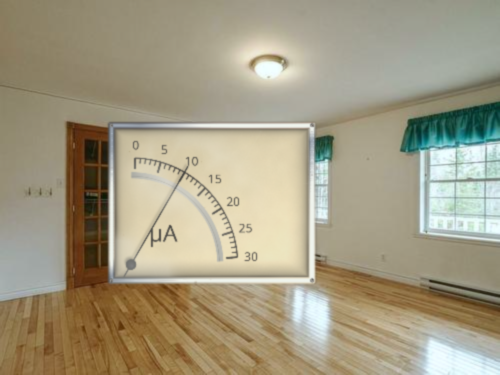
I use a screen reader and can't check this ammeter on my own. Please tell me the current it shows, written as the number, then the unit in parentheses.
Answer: 10 (µA)
